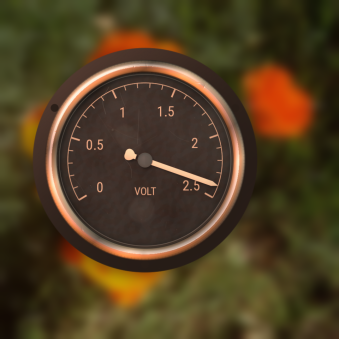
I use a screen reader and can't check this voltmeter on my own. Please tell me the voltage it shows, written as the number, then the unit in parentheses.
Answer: 2.4 (V)
